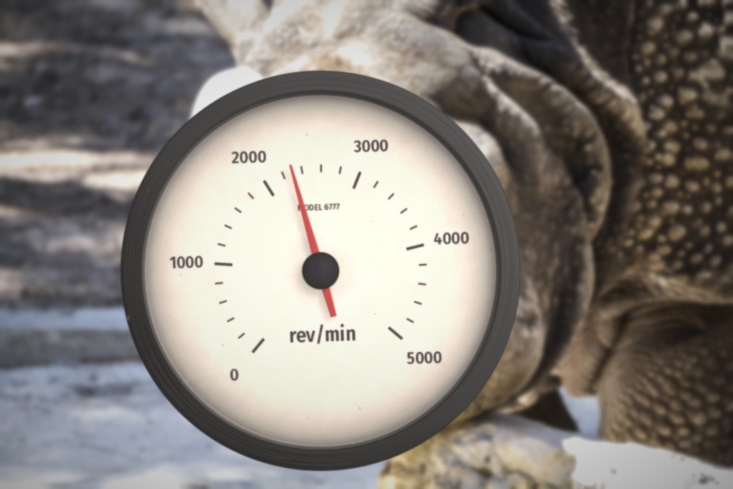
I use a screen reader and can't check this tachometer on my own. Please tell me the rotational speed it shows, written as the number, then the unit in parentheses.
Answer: 2300 (rpm)
